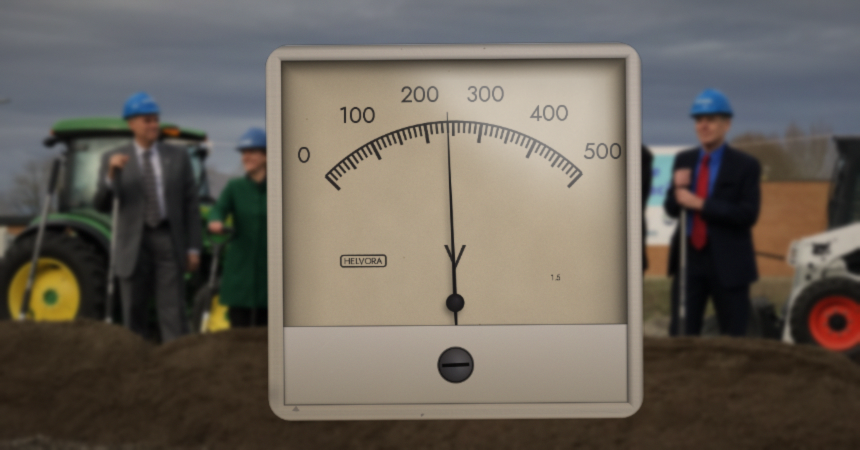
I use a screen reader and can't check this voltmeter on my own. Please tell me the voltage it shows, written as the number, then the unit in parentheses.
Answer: 240 (V)
